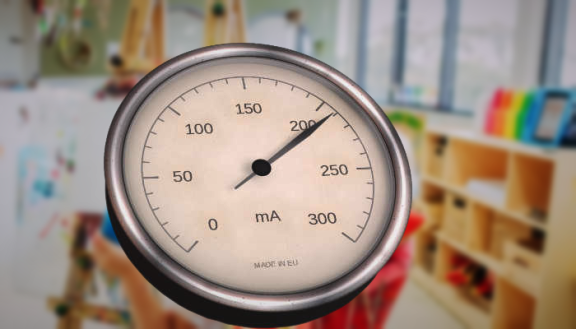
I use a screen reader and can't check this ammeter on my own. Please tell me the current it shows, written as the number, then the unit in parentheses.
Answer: 210 (mA)
